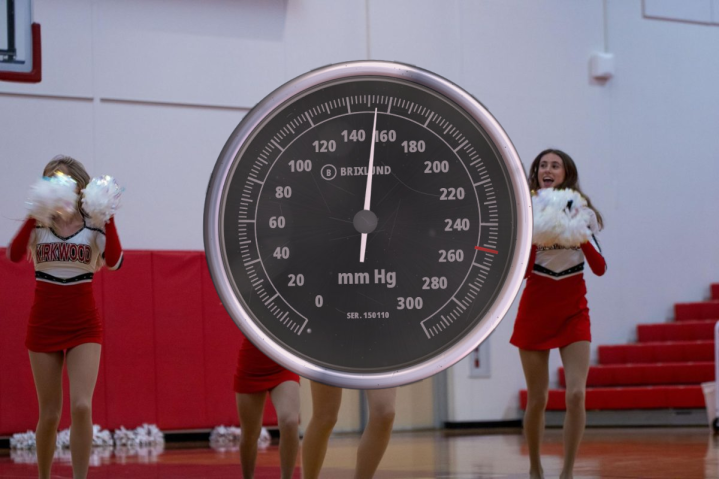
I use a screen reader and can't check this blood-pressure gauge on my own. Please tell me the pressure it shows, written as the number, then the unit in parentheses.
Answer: 154 (mmHg)
